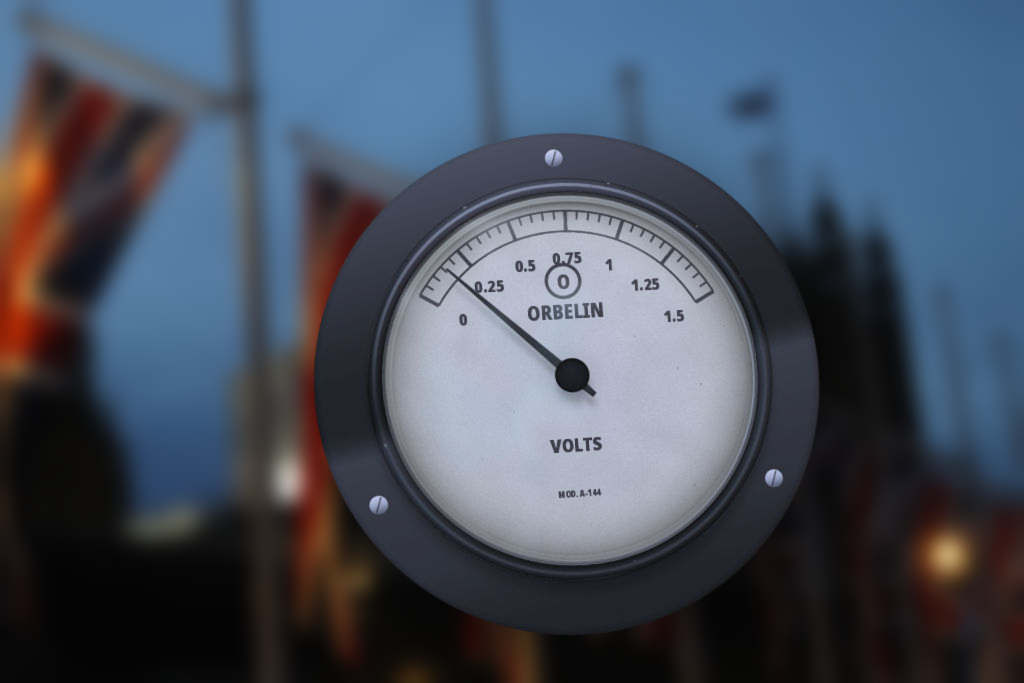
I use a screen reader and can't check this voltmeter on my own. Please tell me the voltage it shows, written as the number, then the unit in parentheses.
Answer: 0.15 (V)
